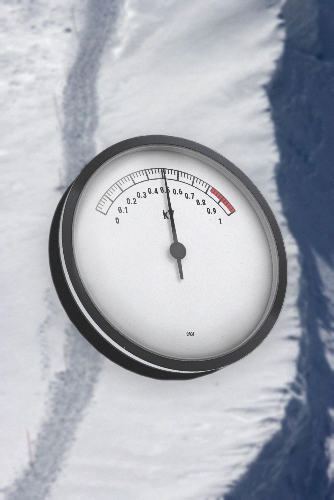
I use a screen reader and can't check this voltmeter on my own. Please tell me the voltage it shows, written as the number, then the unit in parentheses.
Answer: 0.5 (kV)
